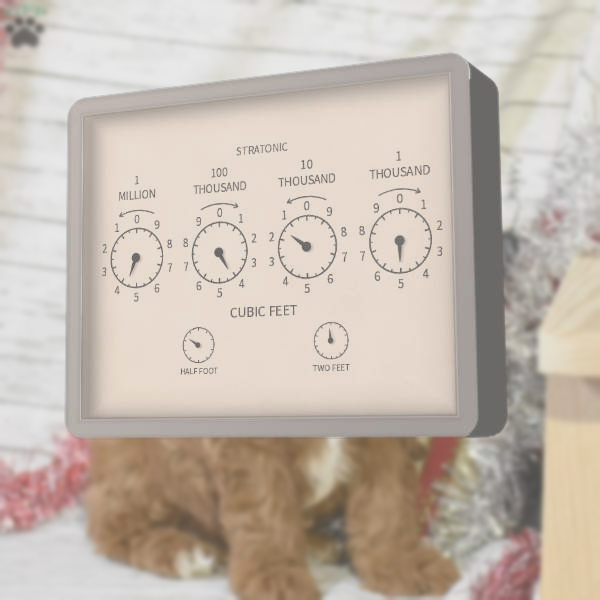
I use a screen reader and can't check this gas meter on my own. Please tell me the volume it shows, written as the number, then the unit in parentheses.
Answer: 441500 (ft³)
